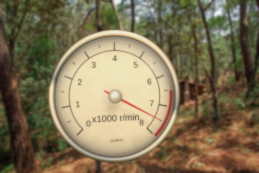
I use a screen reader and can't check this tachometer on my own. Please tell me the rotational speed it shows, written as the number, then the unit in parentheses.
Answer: 7500 (rpm)
